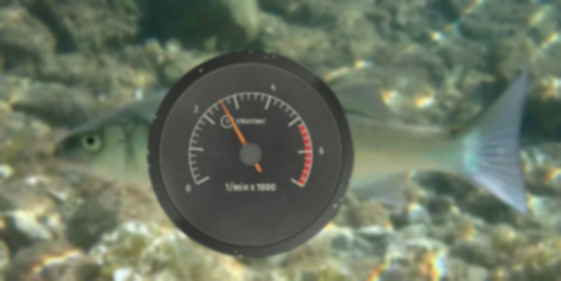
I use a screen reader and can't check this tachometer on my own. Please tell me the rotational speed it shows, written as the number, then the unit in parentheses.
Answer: 2600 (rpm)
